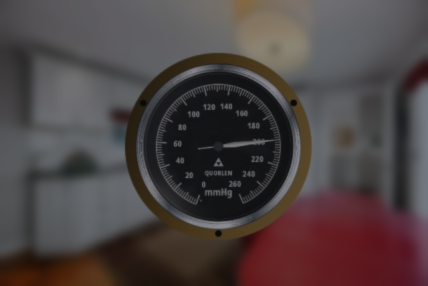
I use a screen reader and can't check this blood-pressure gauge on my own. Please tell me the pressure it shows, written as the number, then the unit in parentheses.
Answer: 200 (mmHg)
